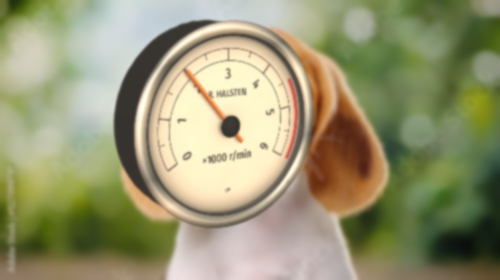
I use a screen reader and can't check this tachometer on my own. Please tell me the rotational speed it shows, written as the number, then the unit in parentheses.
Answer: 2000 (rpm)
